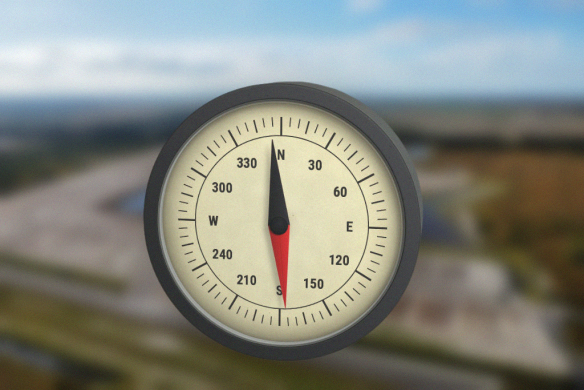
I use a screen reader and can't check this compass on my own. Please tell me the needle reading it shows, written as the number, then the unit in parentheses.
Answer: 175 (°)
